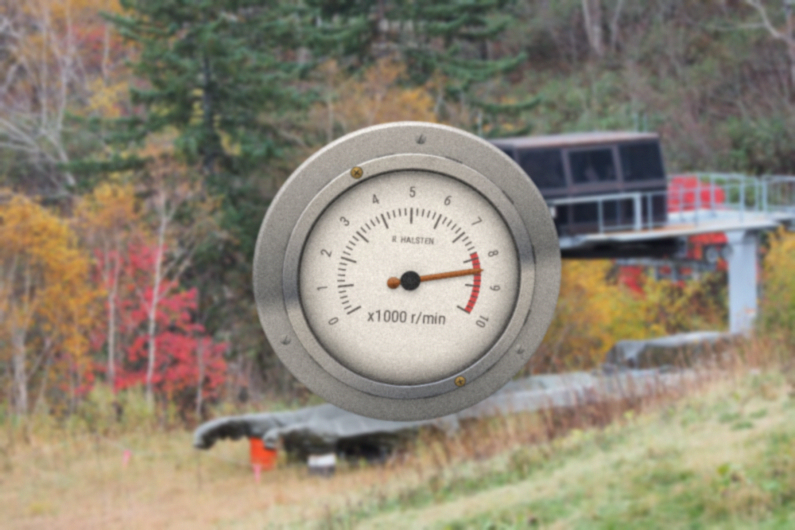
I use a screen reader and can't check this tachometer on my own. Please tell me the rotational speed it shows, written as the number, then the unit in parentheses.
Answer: 8400 (rpm)
